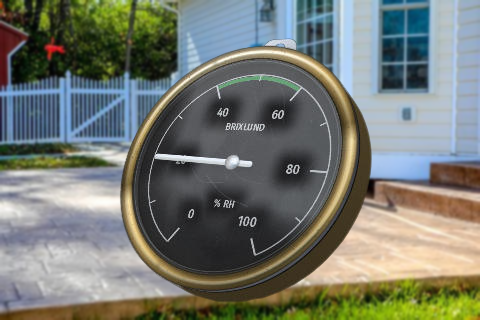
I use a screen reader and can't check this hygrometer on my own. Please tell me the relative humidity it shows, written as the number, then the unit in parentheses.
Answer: 20 (%)
